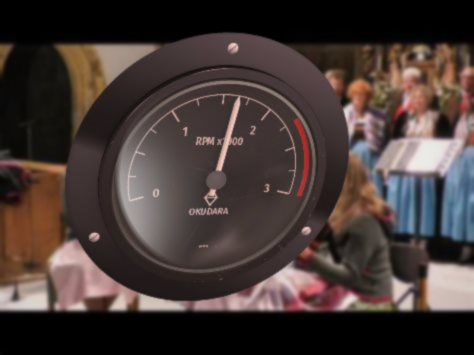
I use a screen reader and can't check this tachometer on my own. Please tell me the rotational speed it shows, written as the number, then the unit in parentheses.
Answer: 1625 (rpm)
